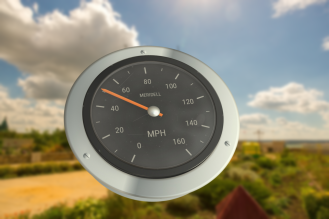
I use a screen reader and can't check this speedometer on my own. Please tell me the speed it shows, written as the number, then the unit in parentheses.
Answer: 50 (mph)
